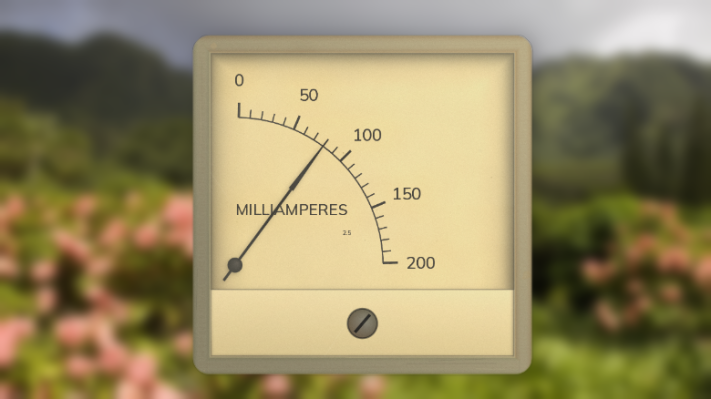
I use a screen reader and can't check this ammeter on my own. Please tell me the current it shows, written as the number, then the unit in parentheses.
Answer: 80 (mA)
